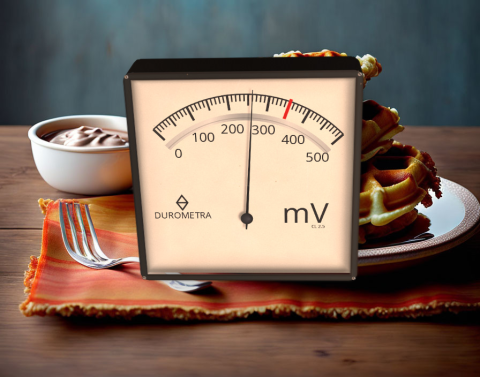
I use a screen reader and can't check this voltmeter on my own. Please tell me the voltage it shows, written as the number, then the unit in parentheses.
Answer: 260 (mV)
